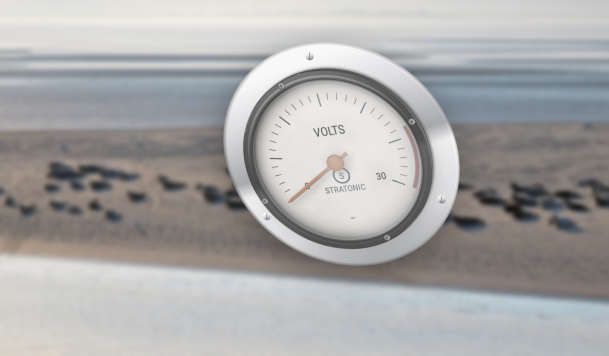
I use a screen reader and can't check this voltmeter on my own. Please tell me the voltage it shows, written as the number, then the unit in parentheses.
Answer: 0 (V)
